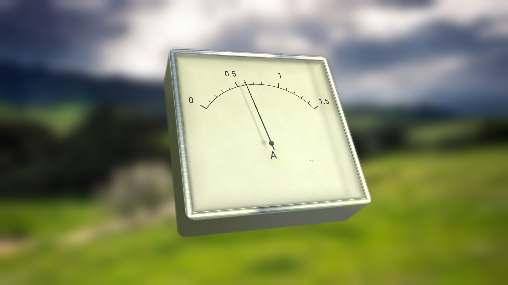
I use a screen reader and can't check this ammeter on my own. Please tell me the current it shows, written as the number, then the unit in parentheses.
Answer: 0.6 (A)
